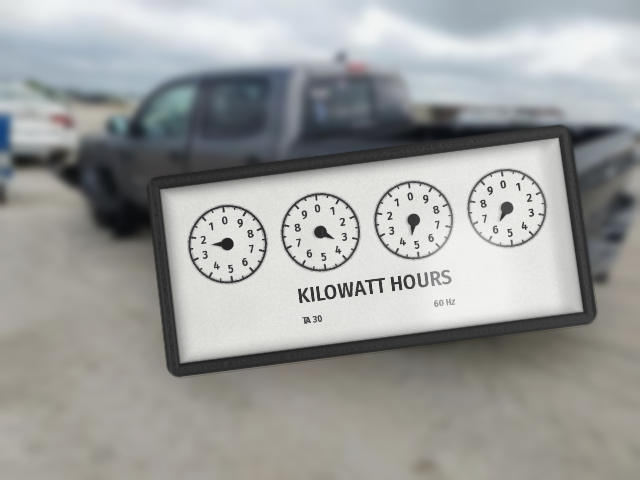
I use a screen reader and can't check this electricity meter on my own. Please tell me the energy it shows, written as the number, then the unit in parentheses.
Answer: 2346 (kWh)
